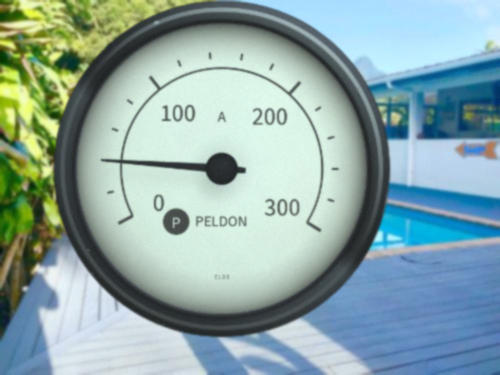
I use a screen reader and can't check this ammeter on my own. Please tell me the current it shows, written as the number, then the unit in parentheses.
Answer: 40 (A)
